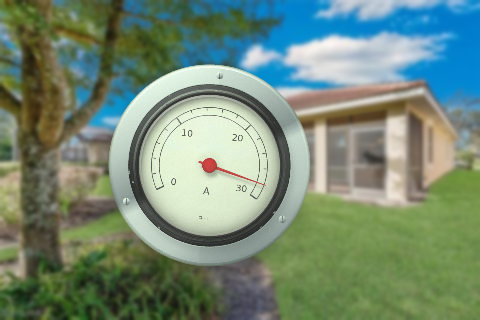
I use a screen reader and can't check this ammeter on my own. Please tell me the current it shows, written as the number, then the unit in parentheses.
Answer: 28 (A)
